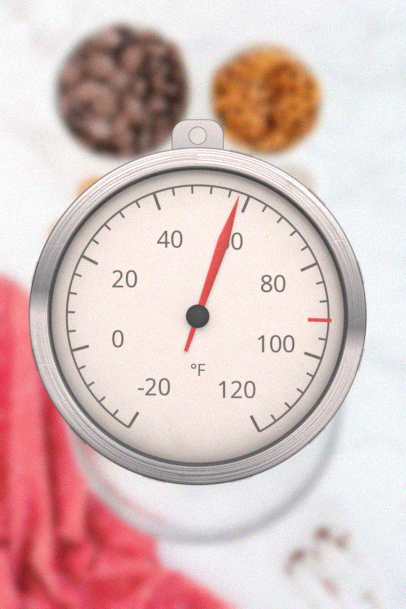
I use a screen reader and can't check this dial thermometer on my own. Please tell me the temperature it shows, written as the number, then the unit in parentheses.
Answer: 58 (°F)
